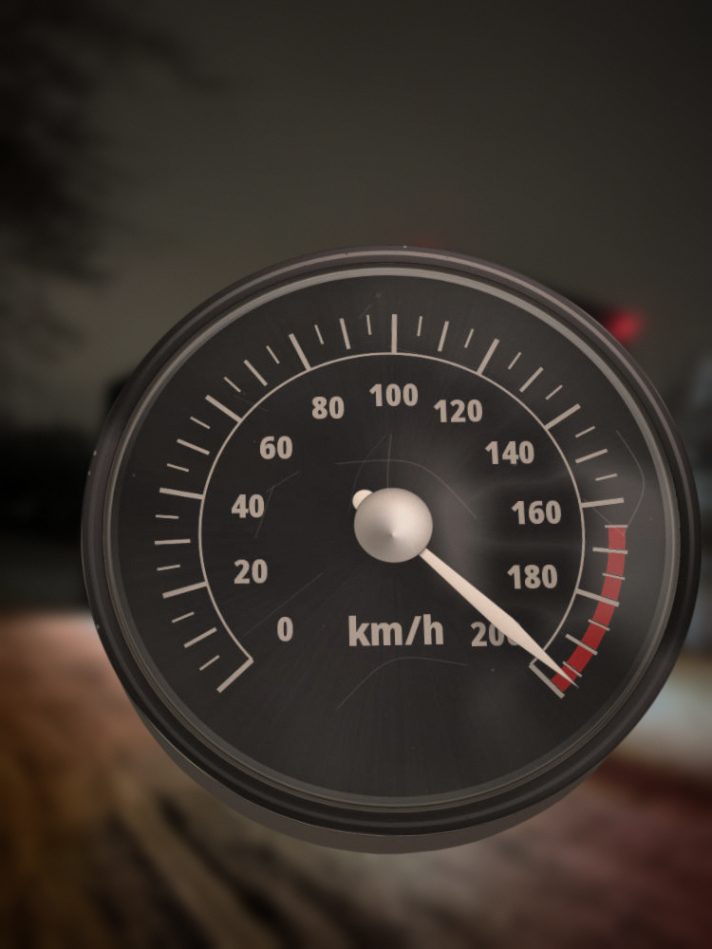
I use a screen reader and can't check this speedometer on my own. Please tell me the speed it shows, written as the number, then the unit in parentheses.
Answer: 197.5 (km/h)
